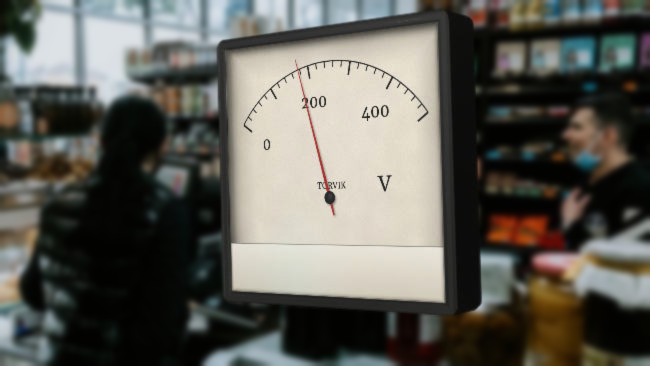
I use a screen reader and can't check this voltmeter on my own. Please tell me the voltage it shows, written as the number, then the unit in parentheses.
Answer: 180 (V)
